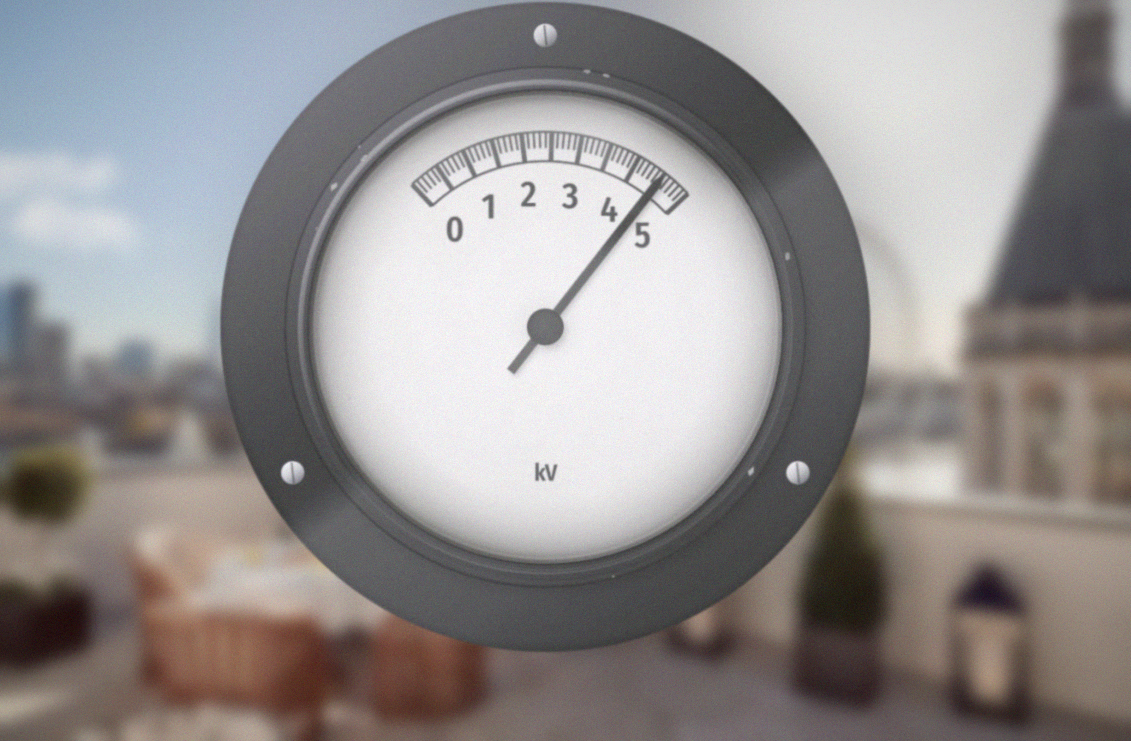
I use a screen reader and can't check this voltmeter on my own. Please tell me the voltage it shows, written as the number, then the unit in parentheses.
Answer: 4.5 (kV)
